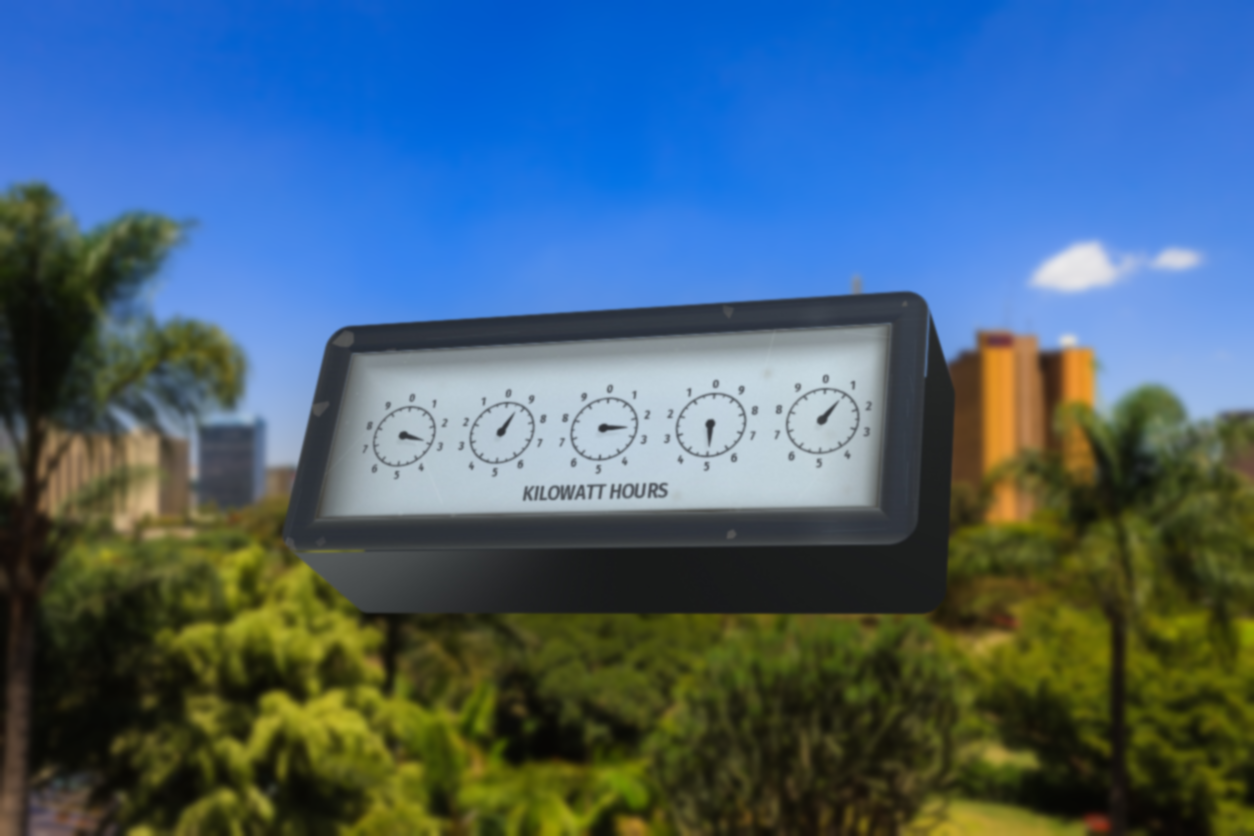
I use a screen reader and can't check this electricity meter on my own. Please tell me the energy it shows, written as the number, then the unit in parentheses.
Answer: 29251 (kWh)
